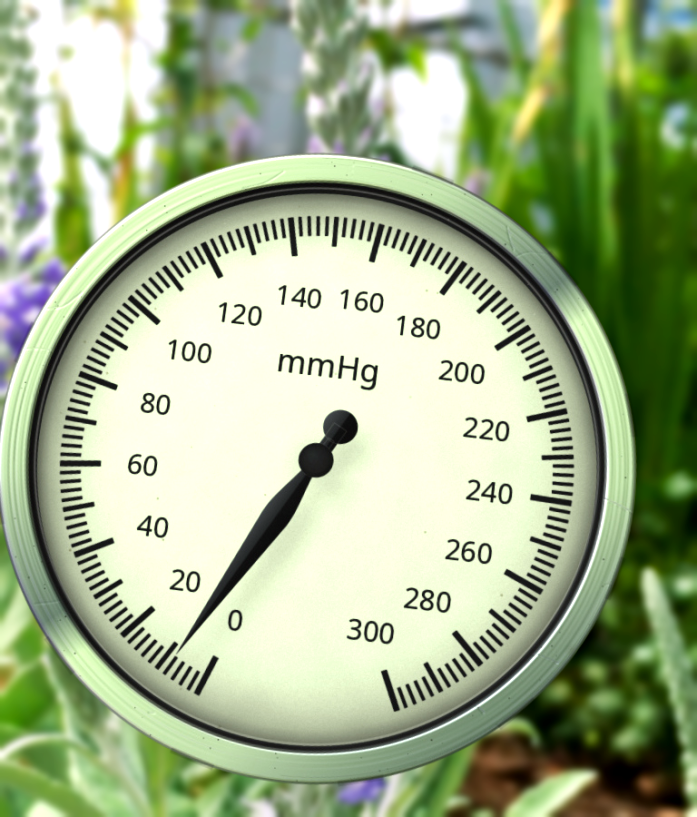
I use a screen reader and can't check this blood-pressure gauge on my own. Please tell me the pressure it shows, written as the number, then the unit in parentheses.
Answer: 8 (mmHg)
